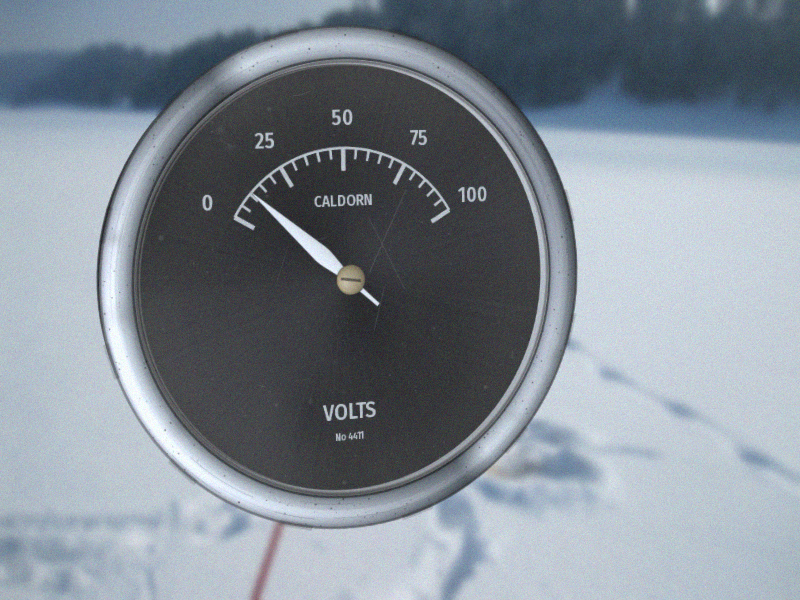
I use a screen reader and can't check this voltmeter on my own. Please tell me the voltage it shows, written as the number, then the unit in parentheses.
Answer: 10 (V)
